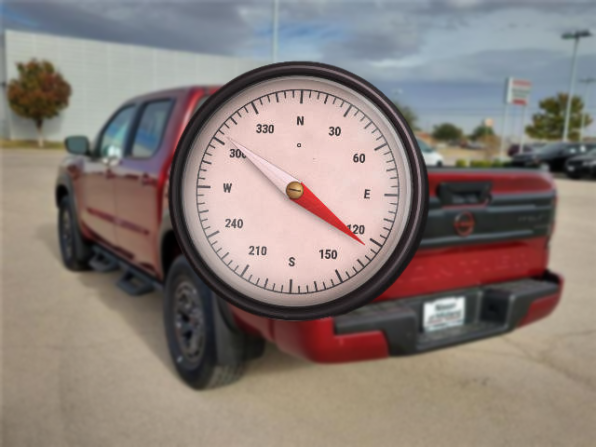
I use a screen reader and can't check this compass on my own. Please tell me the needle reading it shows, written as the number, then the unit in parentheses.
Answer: 125 (°)
